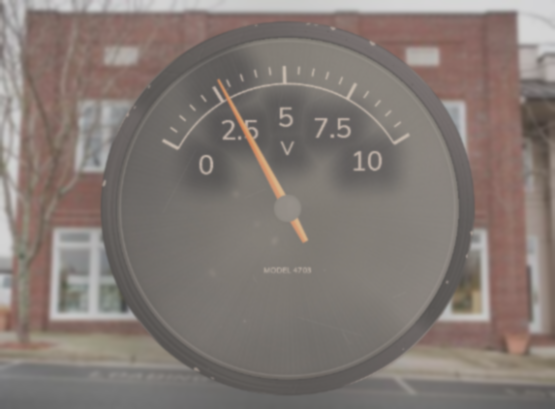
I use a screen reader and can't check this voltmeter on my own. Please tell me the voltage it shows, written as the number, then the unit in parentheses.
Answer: 2.75 (V)
